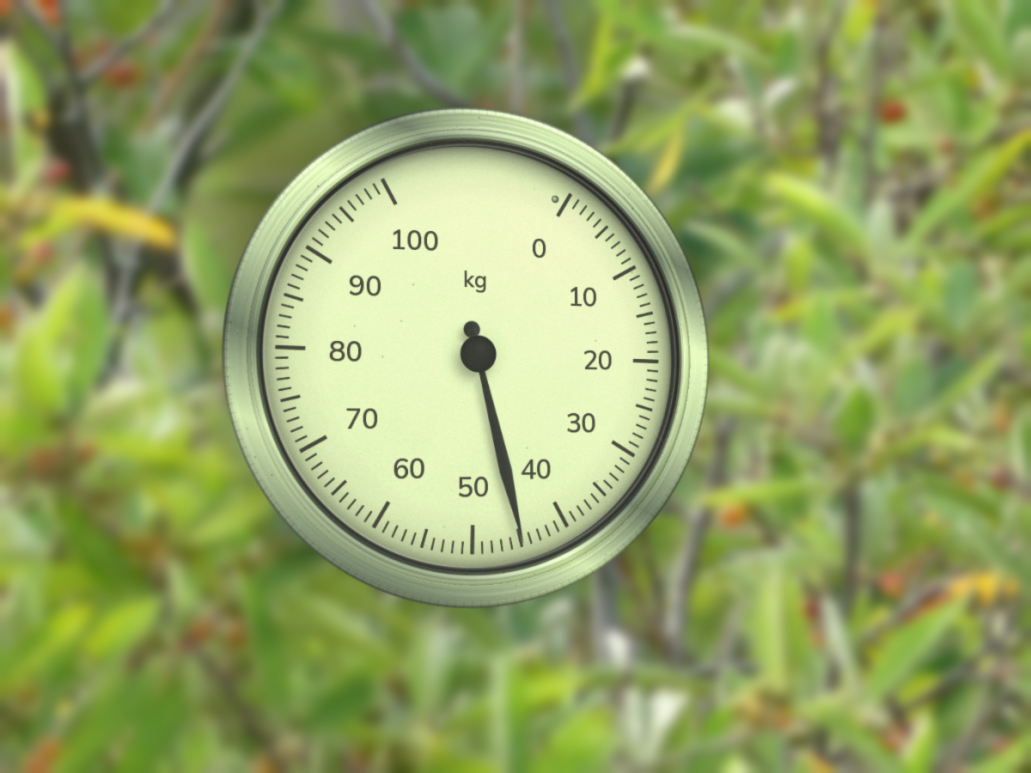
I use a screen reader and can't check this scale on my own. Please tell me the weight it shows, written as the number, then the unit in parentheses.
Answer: 45 (kg)
